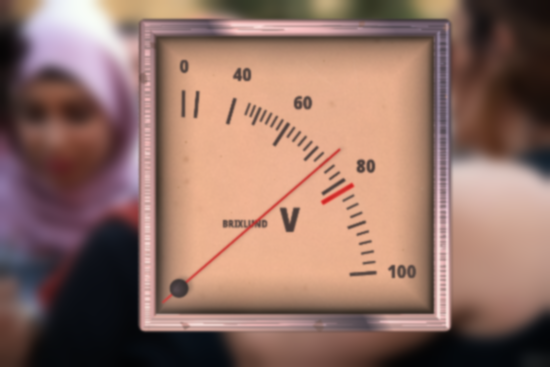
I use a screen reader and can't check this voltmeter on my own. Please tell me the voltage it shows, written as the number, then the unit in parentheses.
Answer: 74 (V)
